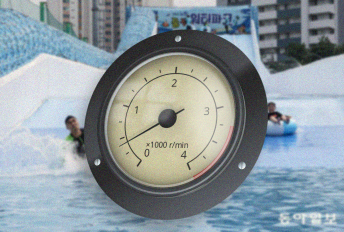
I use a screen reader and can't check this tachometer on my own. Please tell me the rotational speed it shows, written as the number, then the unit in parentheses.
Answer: 375 (rpm)
